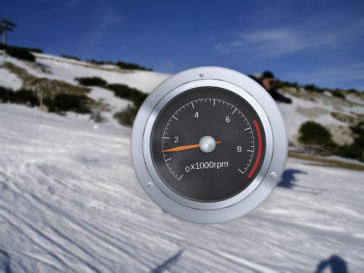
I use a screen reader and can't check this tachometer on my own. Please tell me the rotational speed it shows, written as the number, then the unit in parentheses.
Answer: 1400 (rpm)
